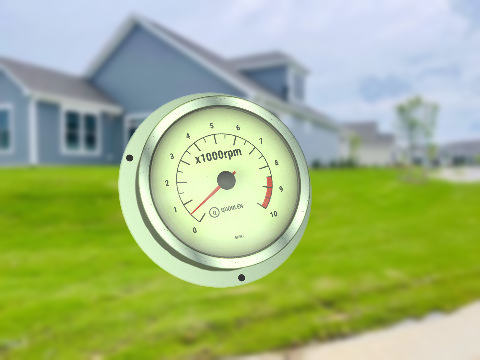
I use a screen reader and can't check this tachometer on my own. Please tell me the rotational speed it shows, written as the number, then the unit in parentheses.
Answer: 500 (rpm)
